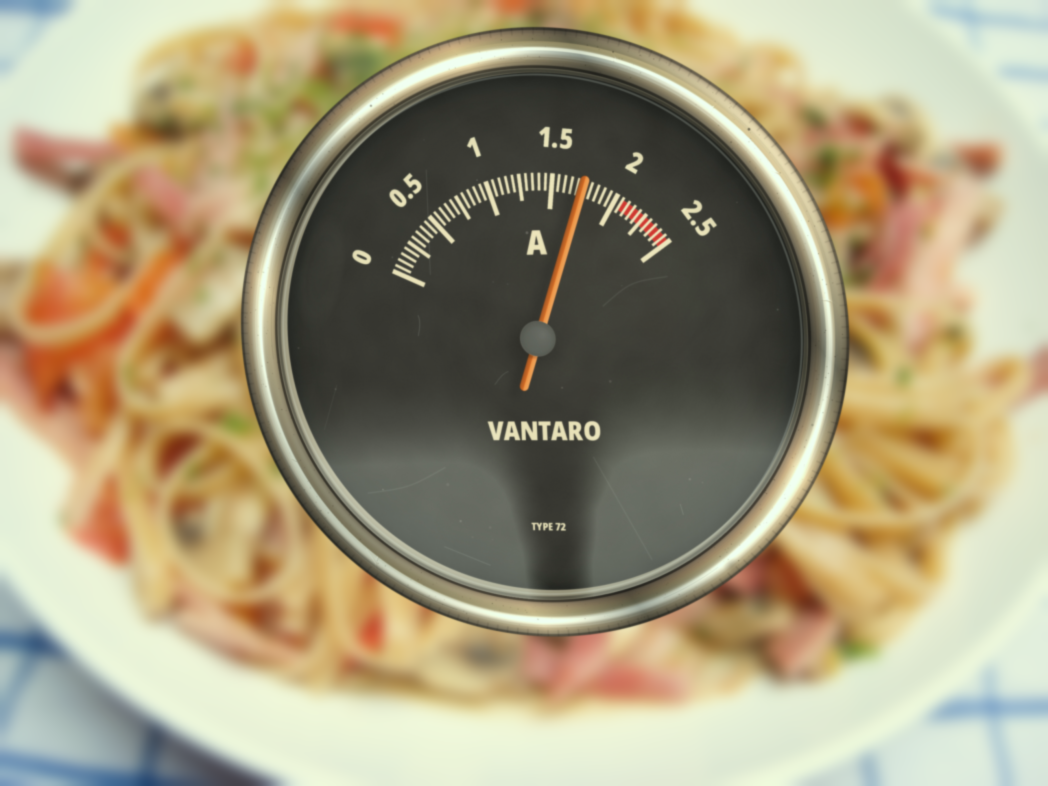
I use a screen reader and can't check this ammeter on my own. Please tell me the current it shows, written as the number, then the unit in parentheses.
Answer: 1.75 (A)
